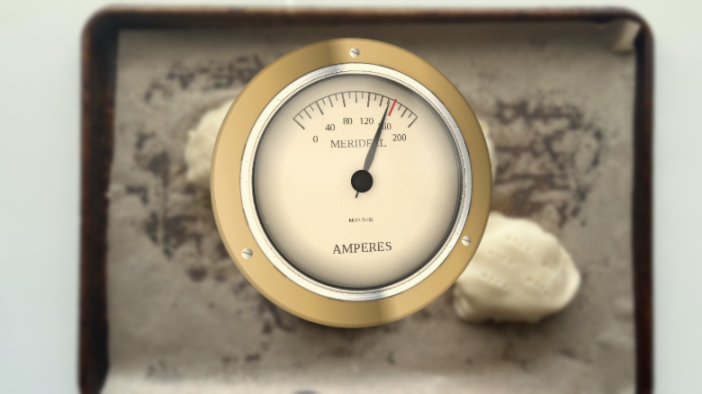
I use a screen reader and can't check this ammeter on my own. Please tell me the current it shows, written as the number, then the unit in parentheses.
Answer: 150 (A)
